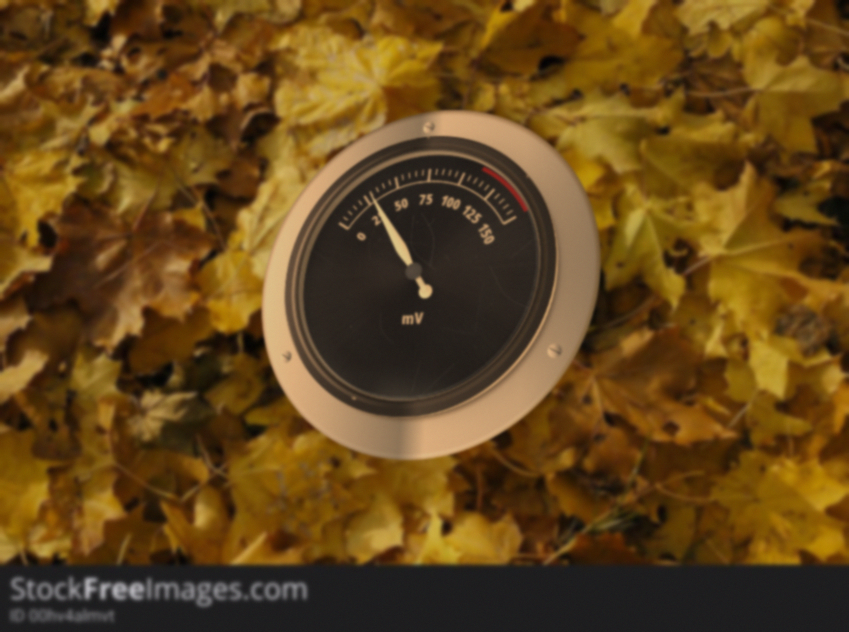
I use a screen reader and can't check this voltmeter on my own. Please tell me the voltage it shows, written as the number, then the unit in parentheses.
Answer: 30 (mV)
